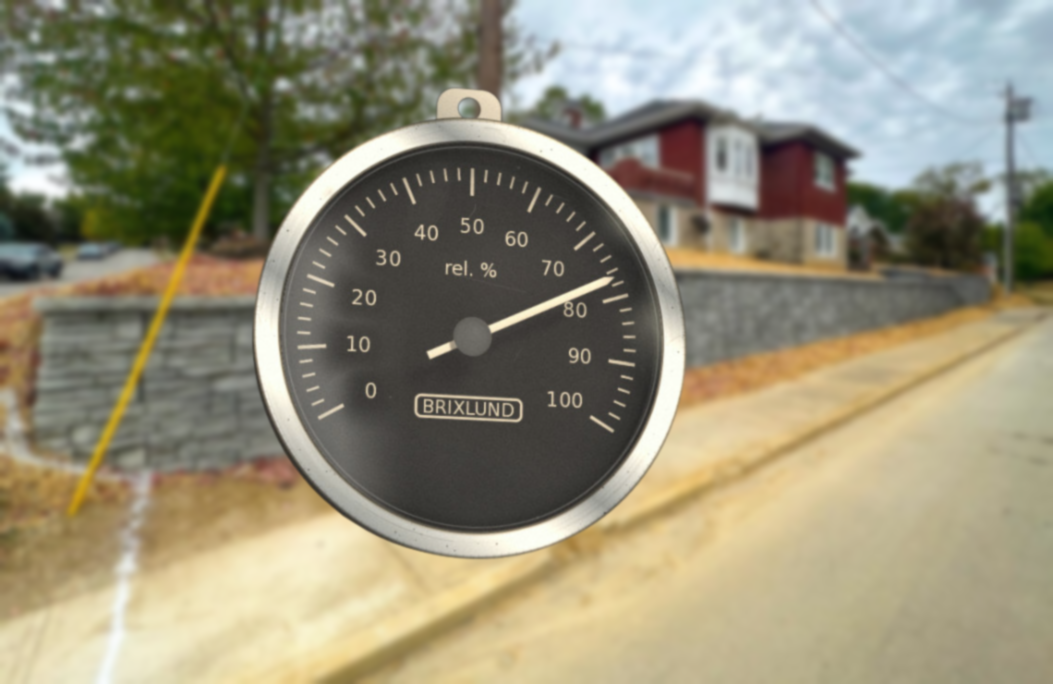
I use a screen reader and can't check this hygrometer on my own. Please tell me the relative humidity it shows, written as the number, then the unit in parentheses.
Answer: 77 (%)
